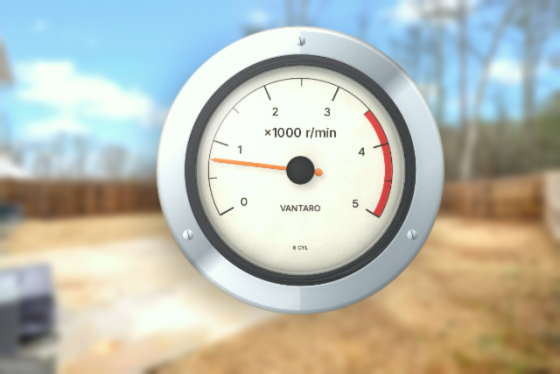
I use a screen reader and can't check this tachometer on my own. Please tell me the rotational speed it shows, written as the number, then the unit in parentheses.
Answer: 750 (rpm)
